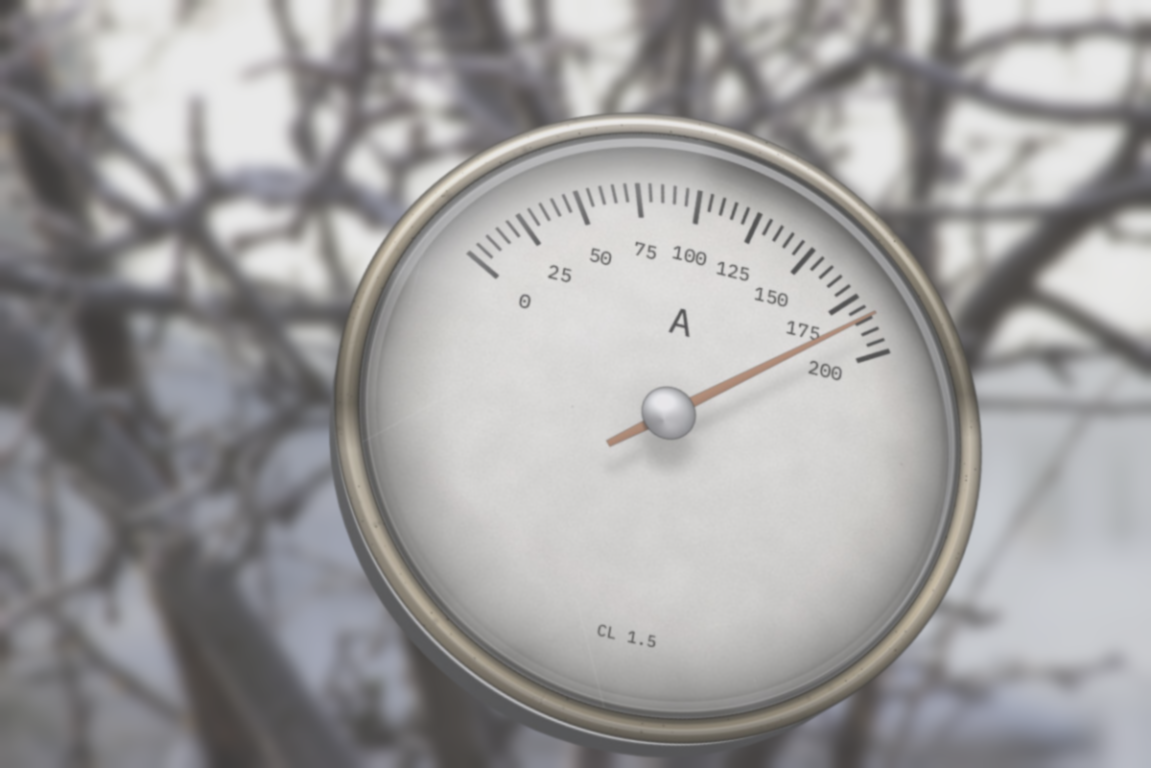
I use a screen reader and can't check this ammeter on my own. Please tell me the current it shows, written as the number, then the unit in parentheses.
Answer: 185 (A)
